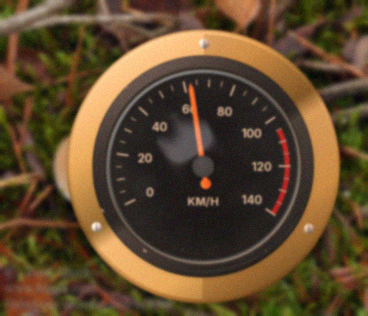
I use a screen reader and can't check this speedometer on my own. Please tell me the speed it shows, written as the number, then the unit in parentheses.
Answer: 62.5 (km/h)
